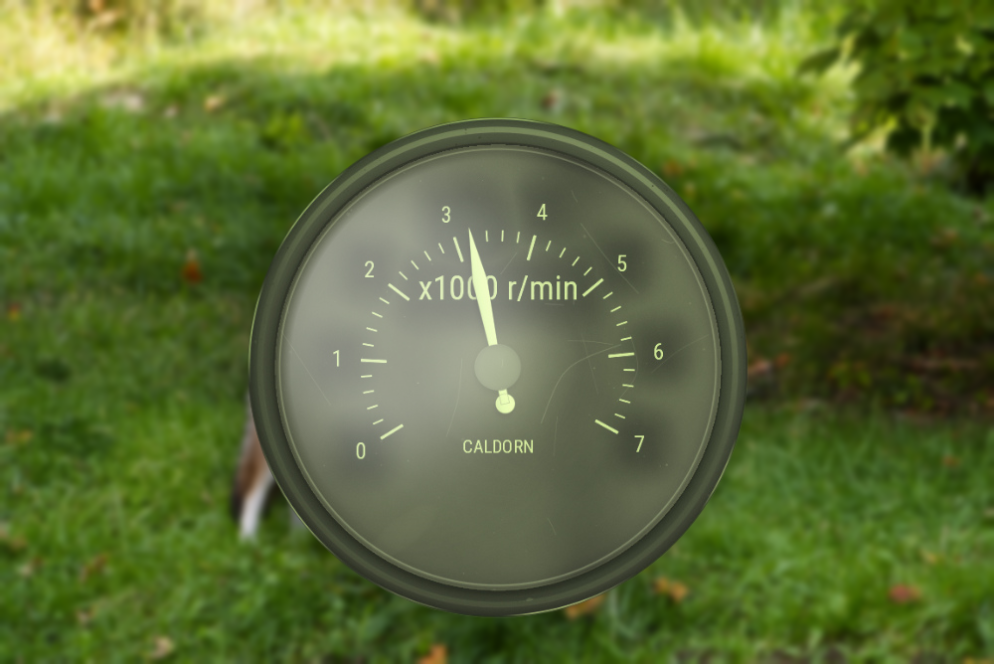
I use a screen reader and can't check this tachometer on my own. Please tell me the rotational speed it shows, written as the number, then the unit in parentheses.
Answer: 3200 (rpm)
